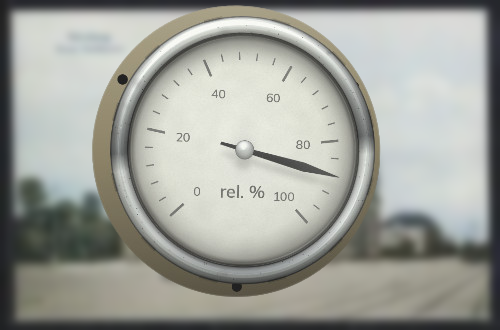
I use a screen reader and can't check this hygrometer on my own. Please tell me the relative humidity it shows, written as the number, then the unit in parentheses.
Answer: 88 (%)
